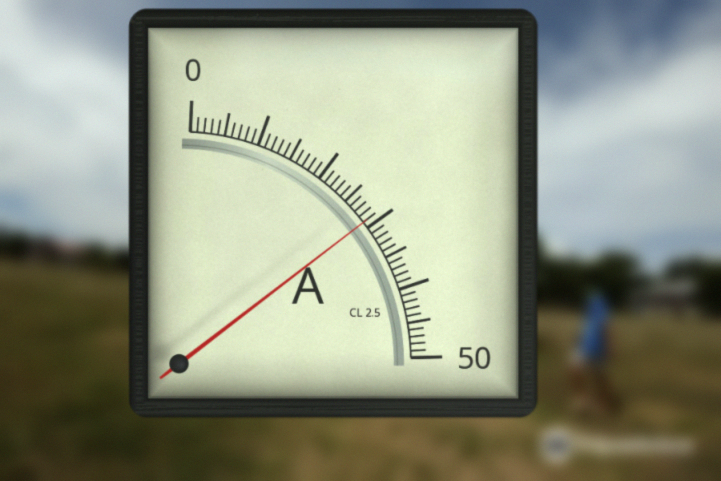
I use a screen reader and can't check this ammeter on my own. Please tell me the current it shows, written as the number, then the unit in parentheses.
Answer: 29 (A)
